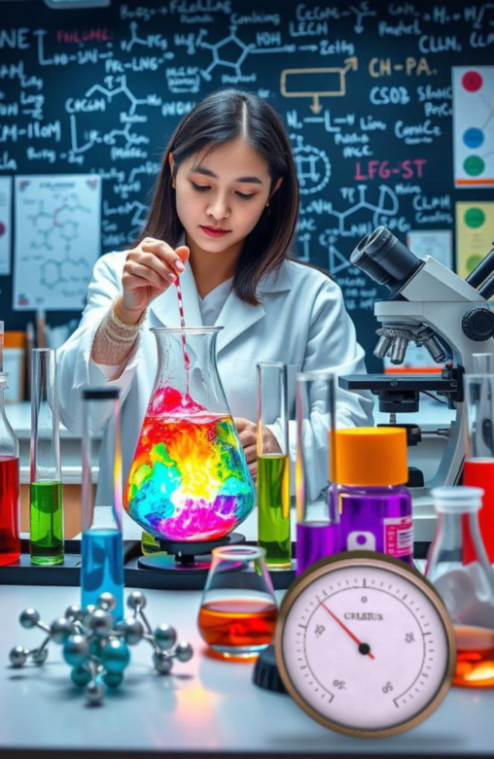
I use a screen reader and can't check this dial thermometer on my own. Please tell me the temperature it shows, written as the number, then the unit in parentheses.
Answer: -15 (°C)
